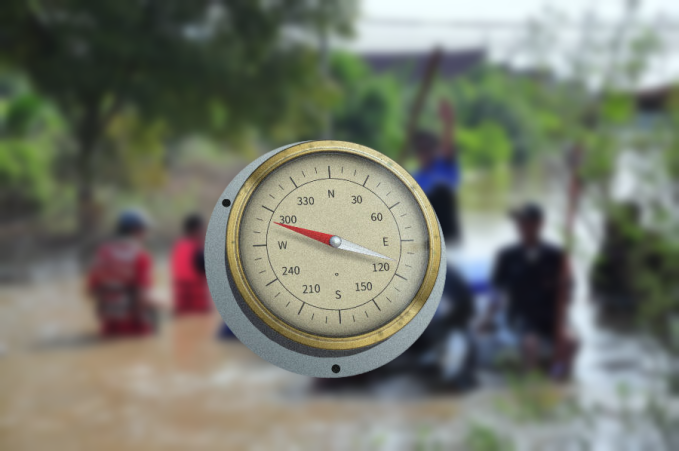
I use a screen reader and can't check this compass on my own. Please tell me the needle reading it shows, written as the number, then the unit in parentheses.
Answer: 290 (°)
